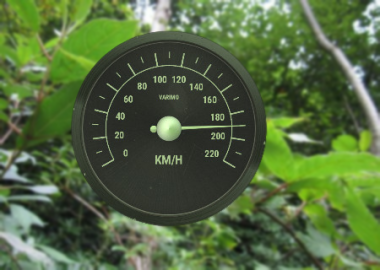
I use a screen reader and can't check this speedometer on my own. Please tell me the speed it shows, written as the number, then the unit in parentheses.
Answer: 190 (km/h)
